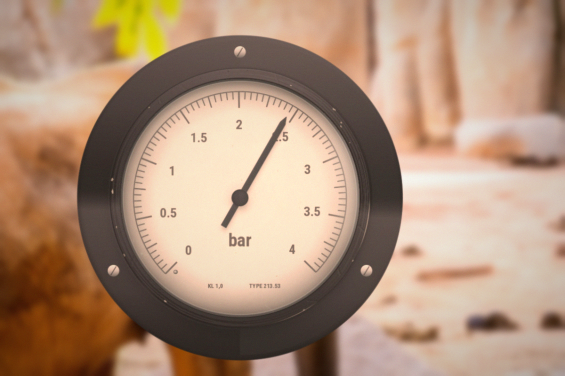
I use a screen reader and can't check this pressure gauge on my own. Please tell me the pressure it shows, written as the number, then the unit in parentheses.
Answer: 2.45 (bar)
